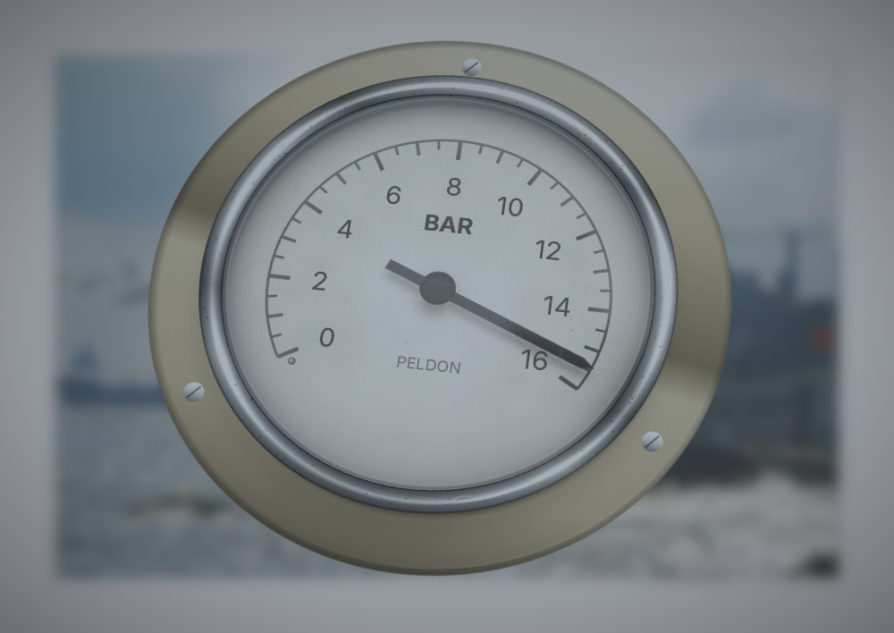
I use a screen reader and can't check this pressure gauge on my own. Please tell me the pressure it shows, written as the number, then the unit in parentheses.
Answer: 15.5 (bar)
